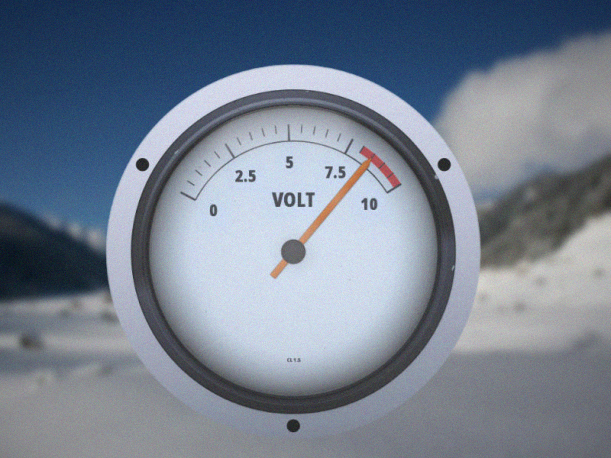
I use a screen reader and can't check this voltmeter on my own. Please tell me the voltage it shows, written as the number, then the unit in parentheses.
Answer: 8.5 (V)
